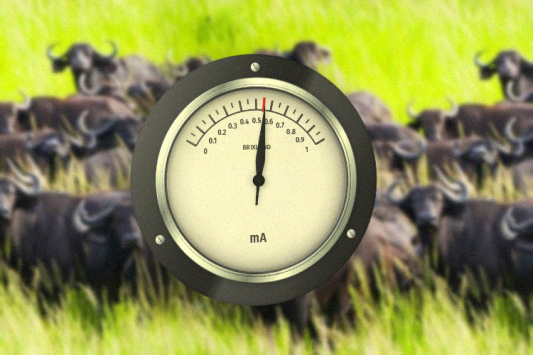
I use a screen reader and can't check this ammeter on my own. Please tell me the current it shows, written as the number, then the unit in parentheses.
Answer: 0.55 (mA)
